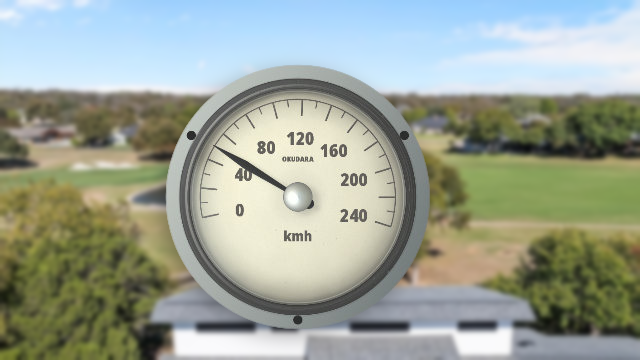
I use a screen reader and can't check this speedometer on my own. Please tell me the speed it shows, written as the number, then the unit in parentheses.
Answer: 50 (km/h)
